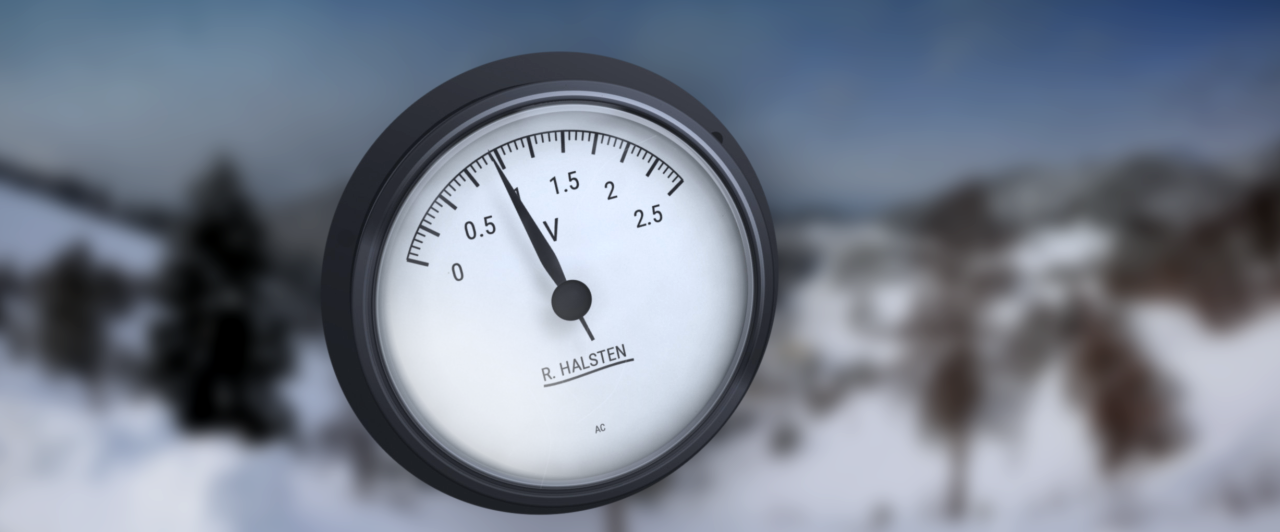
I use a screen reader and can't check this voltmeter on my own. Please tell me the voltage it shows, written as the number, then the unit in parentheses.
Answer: 0.95 (V)
